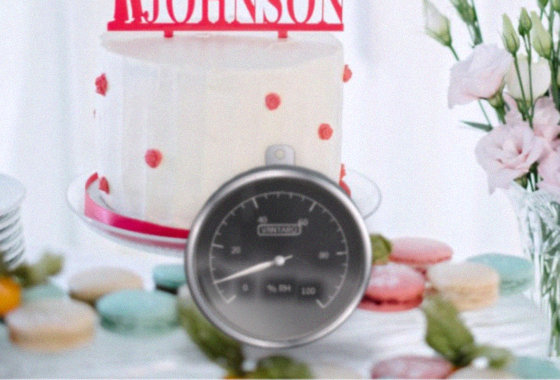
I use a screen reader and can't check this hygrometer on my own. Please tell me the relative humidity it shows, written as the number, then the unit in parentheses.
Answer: 8 (%)
